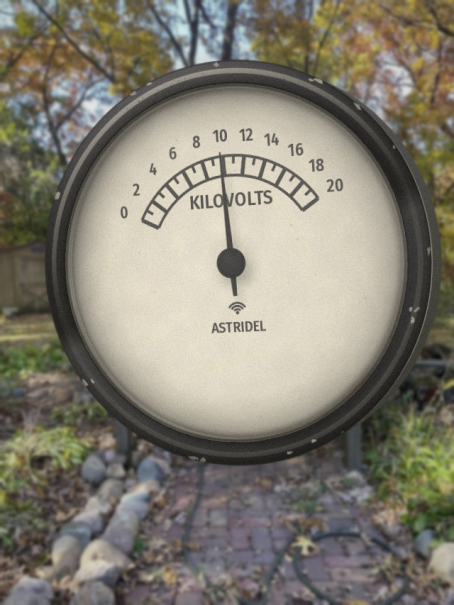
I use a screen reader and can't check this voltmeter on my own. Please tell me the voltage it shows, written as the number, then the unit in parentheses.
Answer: 10 (kV)
